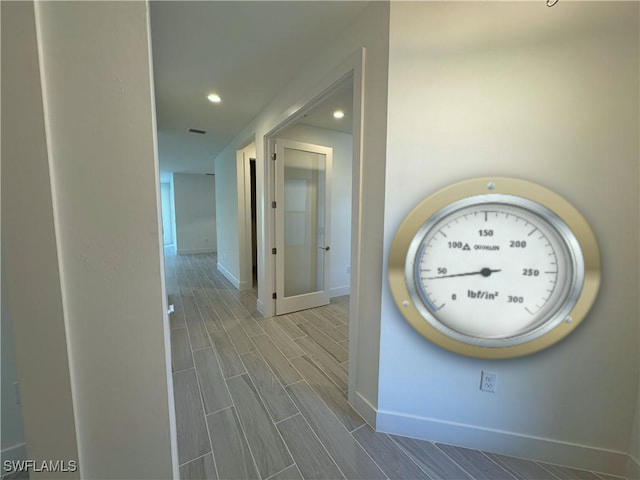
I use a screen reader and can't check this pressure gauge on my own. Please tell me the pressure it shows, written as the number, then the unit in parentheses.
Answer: 40 (psi)
